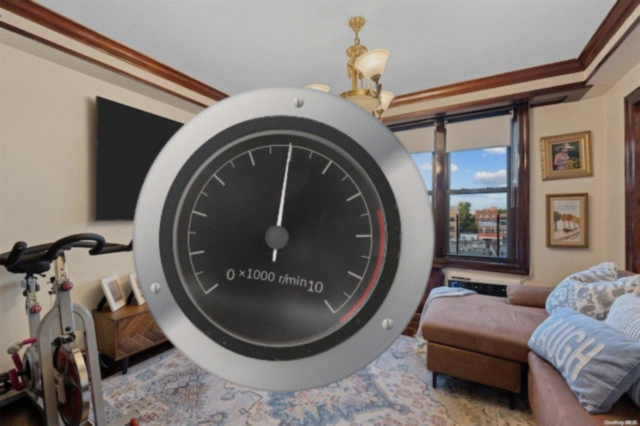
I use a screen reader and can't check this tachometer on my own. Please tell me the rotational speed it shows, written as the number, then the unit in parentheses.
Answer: 5000 (rpm)
